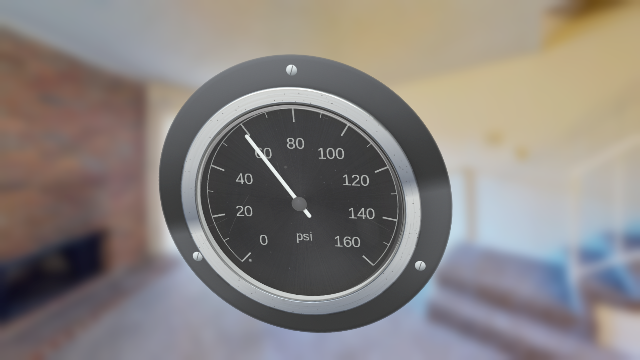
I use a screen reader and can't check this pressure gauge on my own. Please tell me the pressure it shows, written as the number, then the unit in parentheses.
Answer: 60 (psi)
